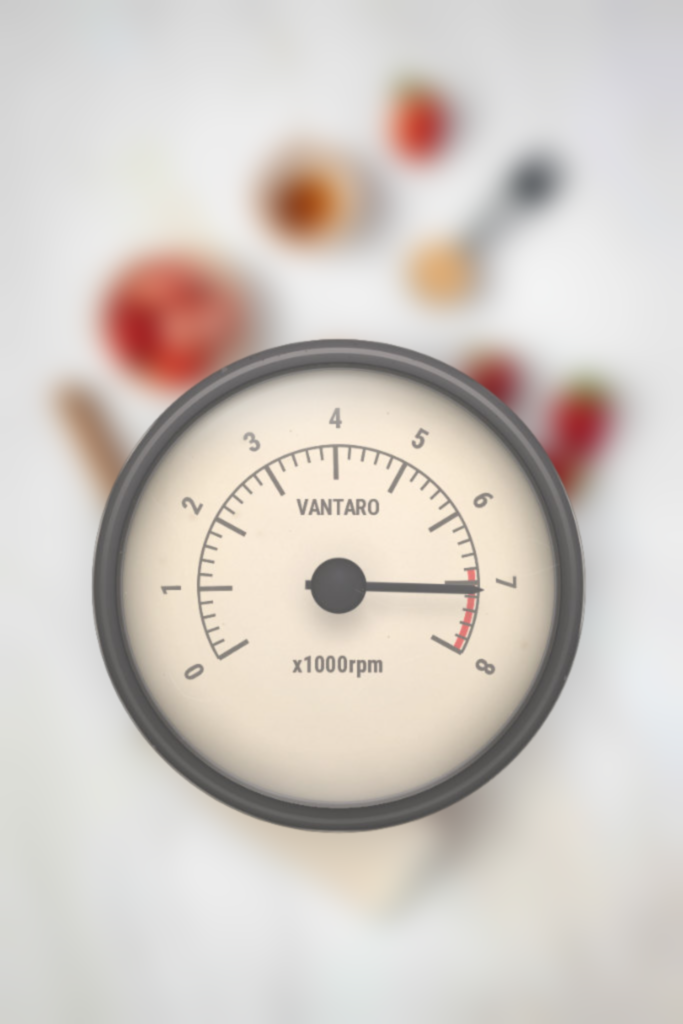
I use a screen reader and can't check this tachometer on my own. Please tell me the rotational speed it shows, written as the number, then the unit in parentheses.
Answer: 7100 (rpm)
